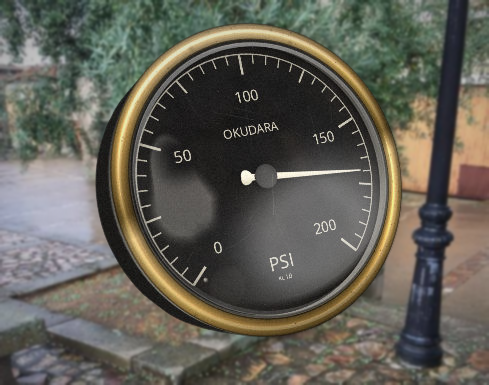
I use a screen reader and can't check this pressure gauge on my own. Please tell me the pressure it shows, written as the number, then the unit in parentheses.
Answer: 170 (psi)
